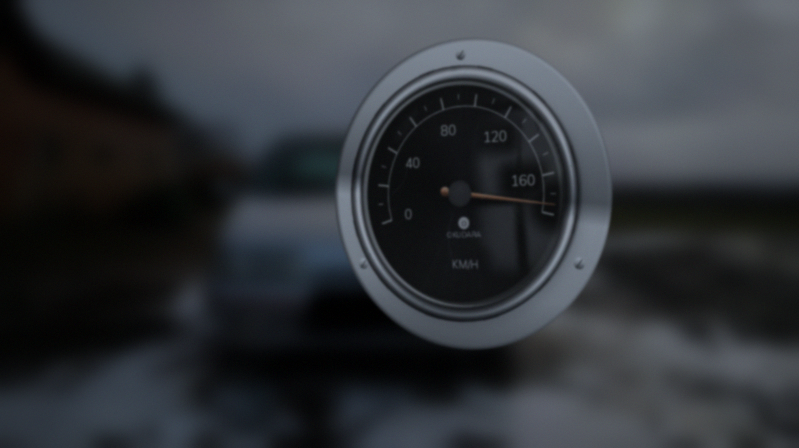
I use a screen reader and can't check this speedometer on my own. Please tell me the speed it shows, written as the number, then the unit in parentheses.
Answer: 175 (km/h)
